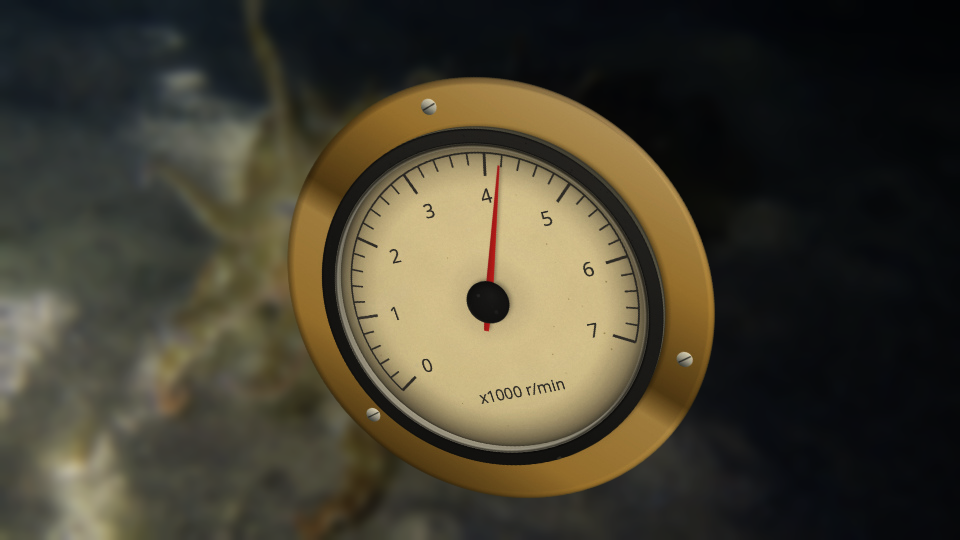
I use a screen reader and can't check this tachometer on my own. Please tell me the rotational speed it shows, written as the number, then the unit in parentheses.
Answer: 4200 (rpm)
